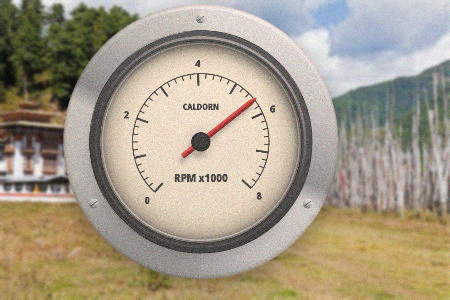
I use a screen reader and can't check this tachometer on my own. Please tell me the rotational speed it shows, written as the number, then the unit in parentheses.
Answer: 5600 (rpm)
